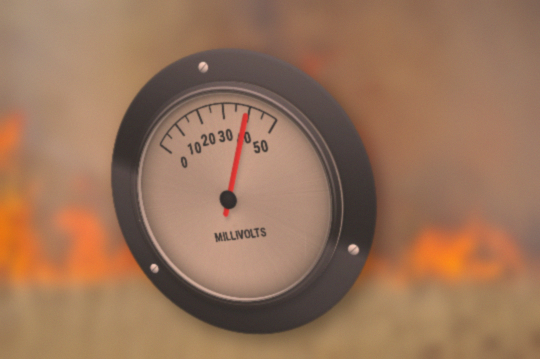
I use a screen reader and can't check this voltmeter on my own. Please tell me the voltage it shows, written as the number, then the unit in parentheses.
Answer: 40 (mV)
